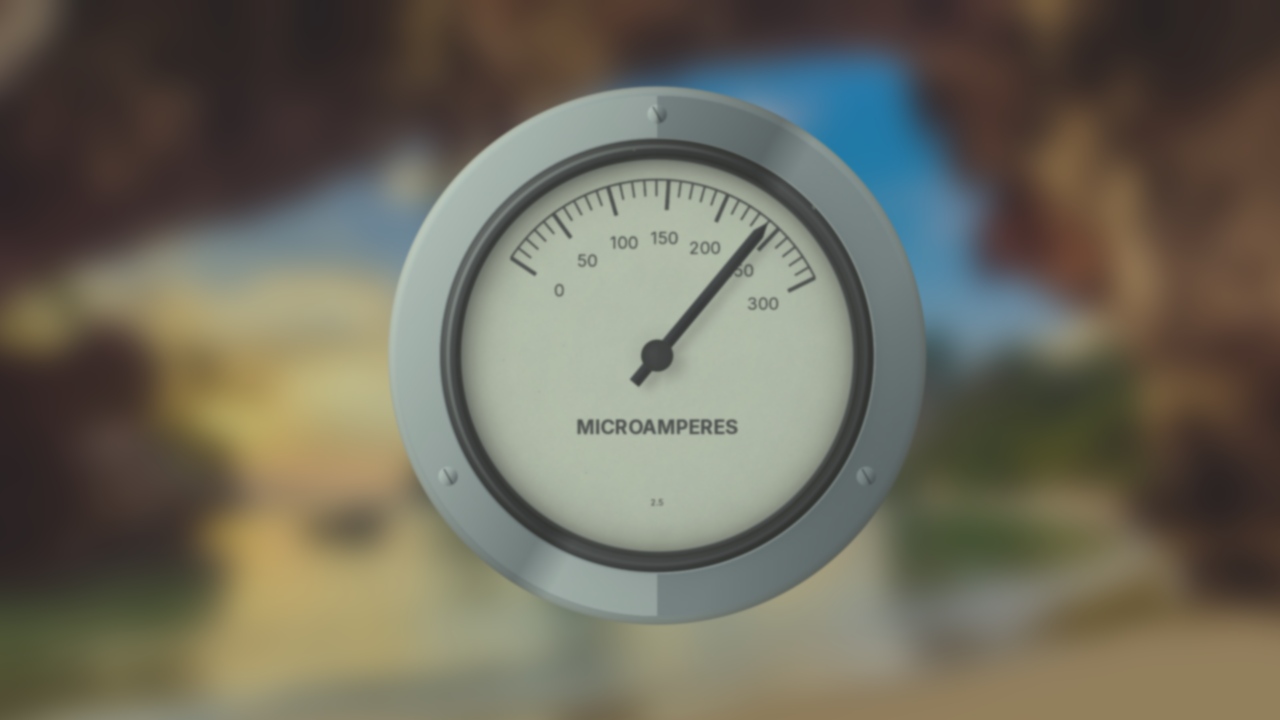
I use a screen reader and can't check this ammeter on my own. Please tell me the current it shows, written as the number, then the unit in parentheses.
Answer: 240 (µA)
